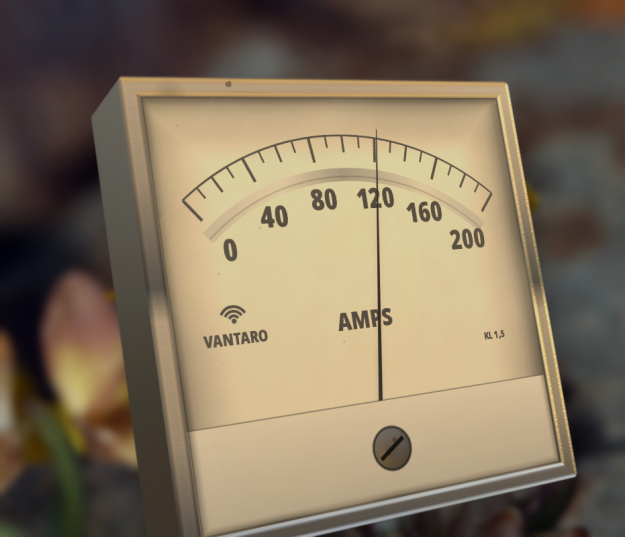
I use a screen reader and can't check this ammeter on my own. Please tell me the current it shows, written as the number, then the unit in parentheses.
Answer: 120 (A)
